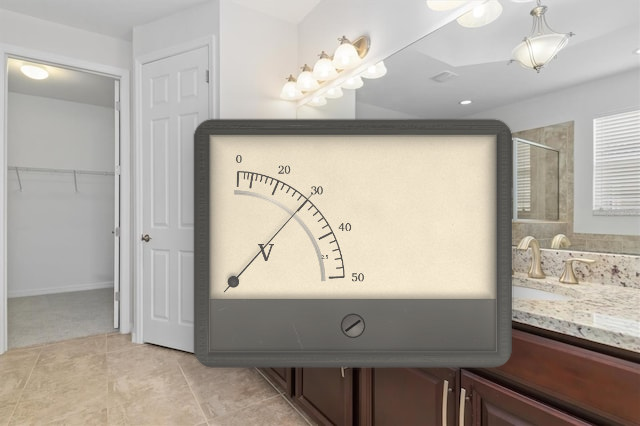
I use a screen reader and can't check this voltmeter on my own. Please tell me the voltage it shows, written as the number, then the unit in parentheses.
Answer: 30 (V)
